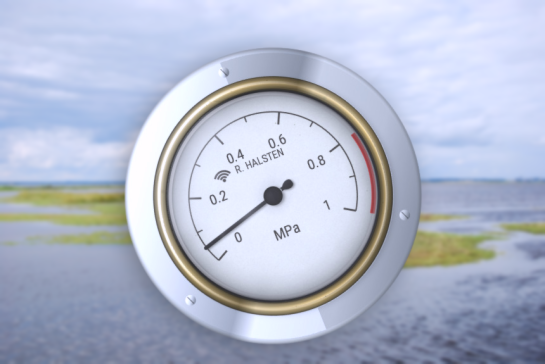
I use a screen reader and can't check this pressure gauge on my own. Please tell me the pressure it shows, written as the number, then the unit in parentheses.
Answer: 0.05 (MPa)
